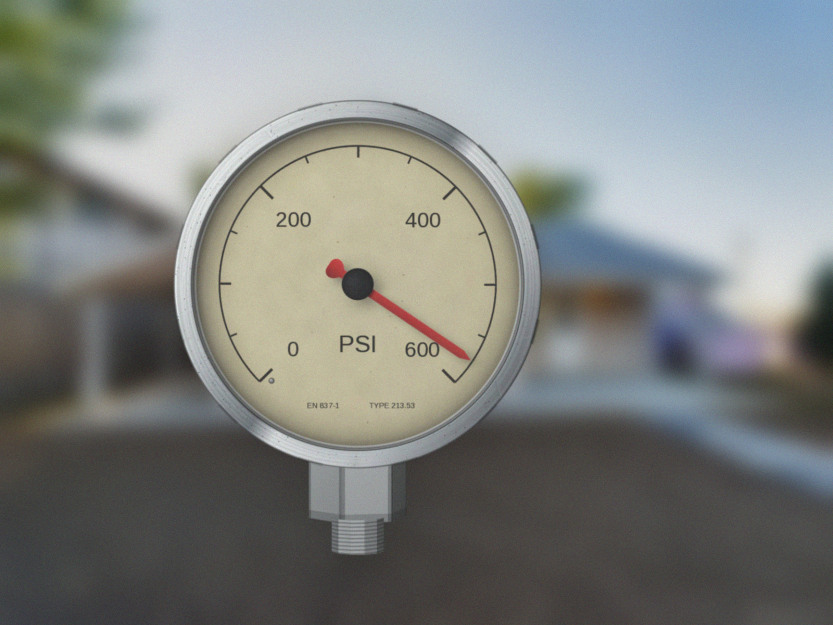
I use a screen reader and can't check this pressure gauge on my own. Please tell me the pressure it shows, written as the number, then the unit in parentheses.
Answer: 575 (psi)
